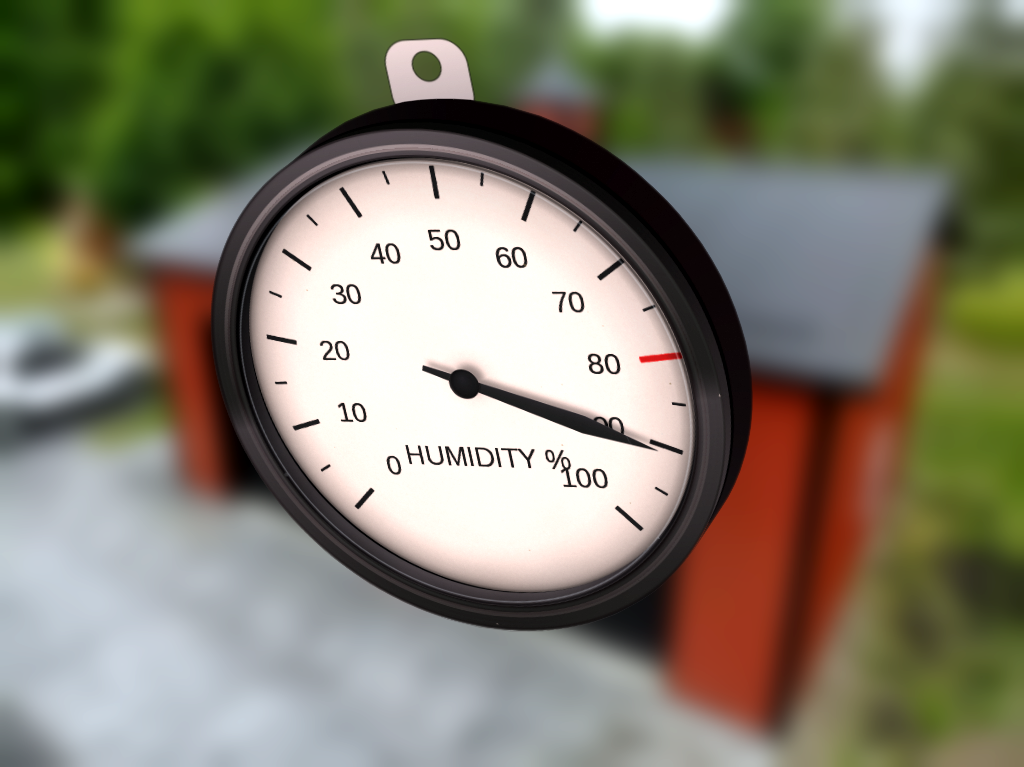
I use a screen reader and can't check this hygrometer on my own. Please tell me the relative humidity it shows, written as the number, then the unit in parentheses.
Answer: 90 (%)
